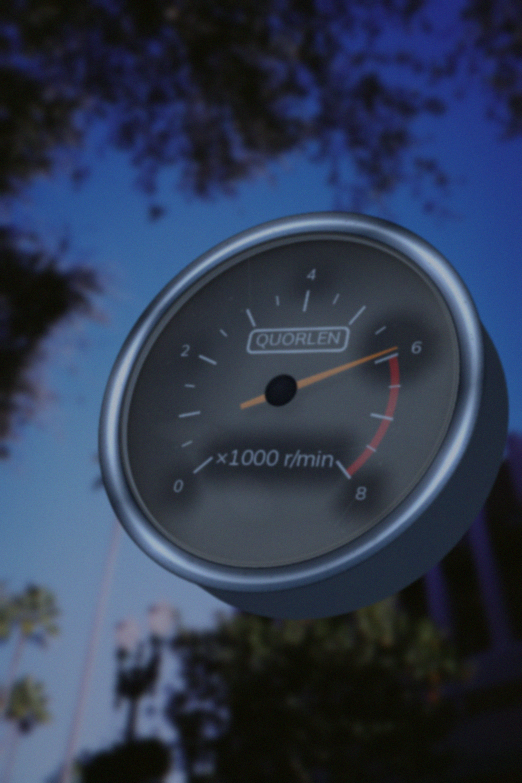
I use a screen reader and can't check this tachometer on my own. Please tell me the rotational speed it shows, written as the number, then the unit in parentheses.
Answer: 6000 (rpm)
